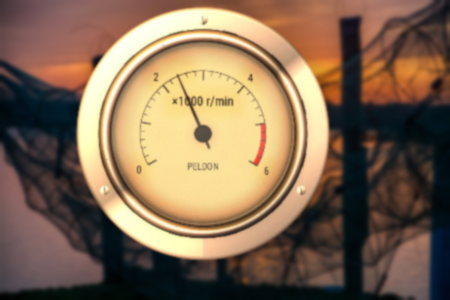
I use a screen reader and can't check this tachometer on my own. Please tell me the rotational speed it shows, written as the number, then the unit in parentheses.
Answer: 2400 (rpm)
